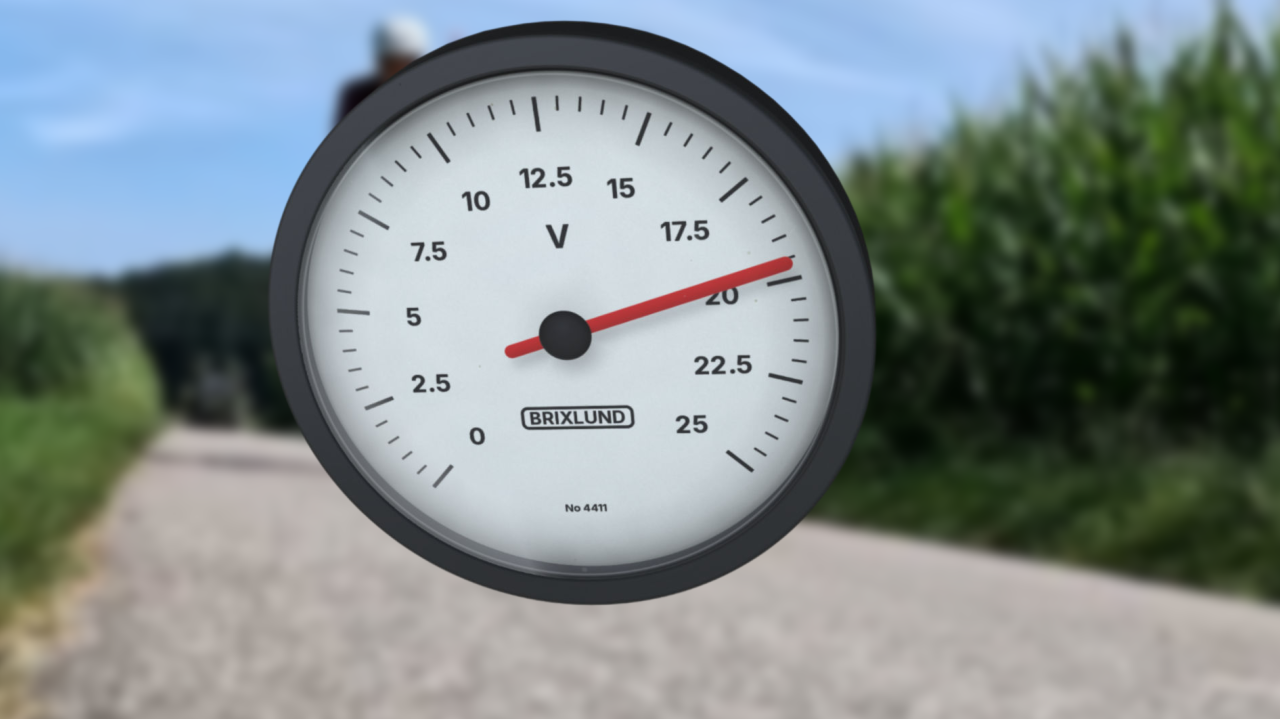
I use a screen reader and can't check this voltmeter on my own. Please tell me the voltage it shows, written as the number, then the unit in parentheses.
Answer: 19.5 (V)
